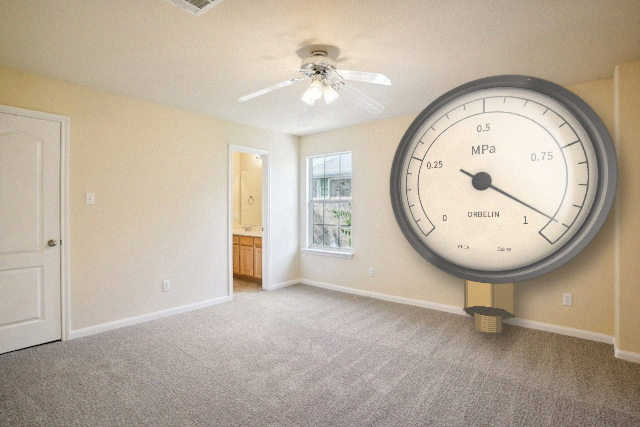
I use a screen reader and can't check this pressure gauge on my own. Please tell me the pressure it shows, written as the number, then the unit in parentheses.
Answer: 0.95 (MPa)
